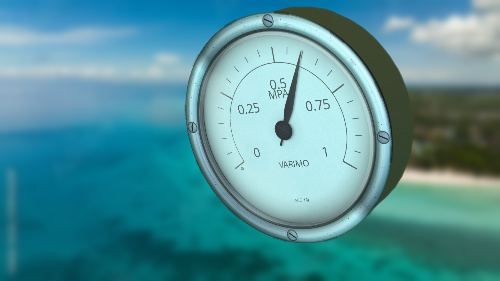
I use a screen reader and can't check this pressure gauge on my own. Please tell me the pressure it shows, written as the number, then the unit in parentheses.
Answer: 0.6 (MPa)
